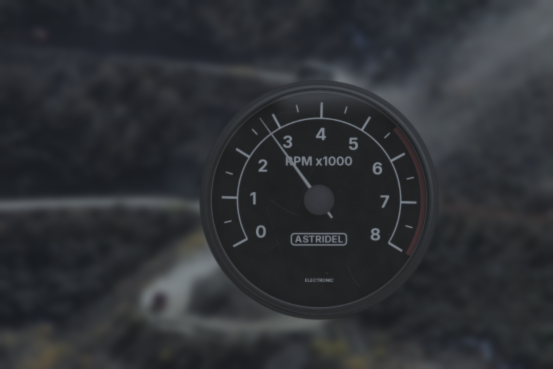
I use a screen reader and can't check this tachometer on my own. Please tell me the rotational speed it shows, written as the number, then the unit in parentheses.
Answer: 2750 (rpm)
